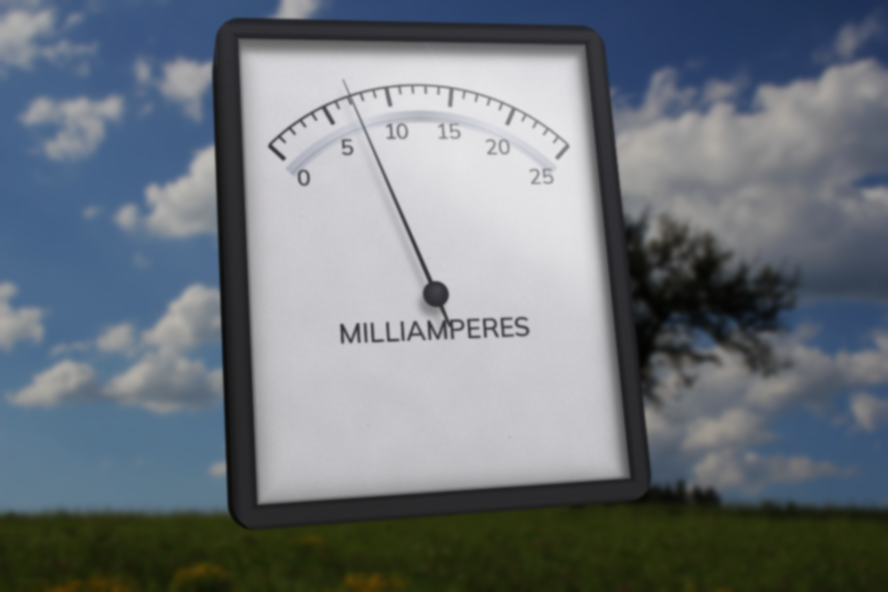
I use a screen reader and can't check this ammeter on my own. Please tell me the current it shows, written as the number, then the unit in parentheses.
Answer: 7 (mA)
